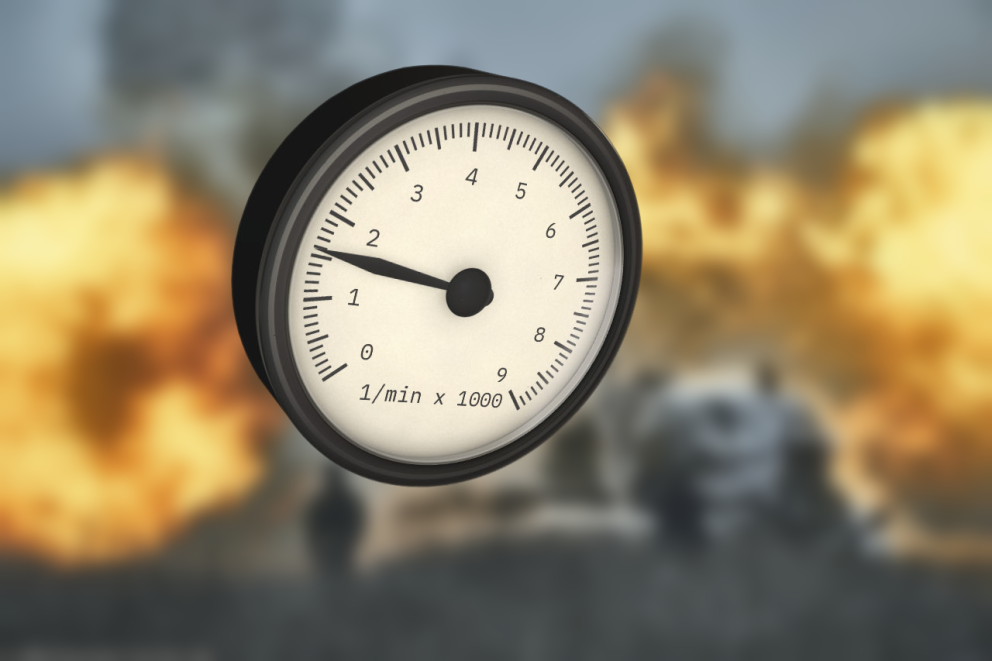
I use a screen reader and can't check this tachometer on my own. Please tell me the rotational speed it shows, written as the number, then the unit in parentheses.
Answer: 1600 (rpm)
